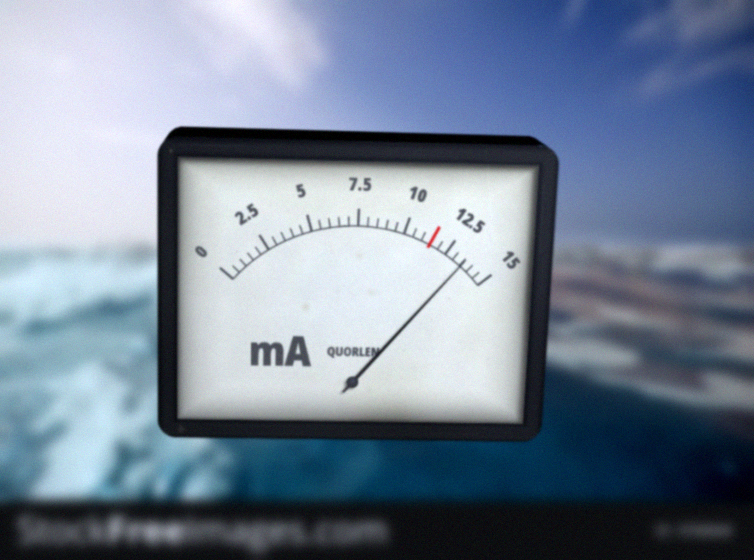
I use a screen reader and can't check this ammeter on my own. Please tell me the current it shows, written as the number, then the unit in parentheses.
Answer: 13.5 (mA)
